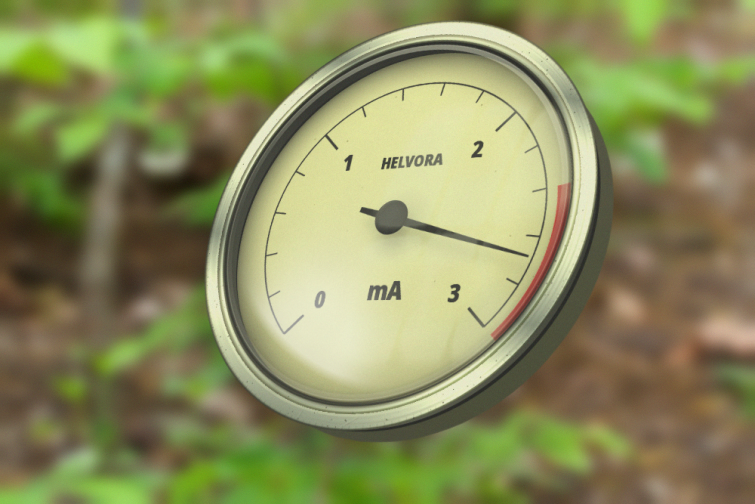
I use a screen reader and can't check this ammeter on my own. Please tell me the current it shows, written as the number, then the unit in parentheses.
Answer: 2.7 (mA)
